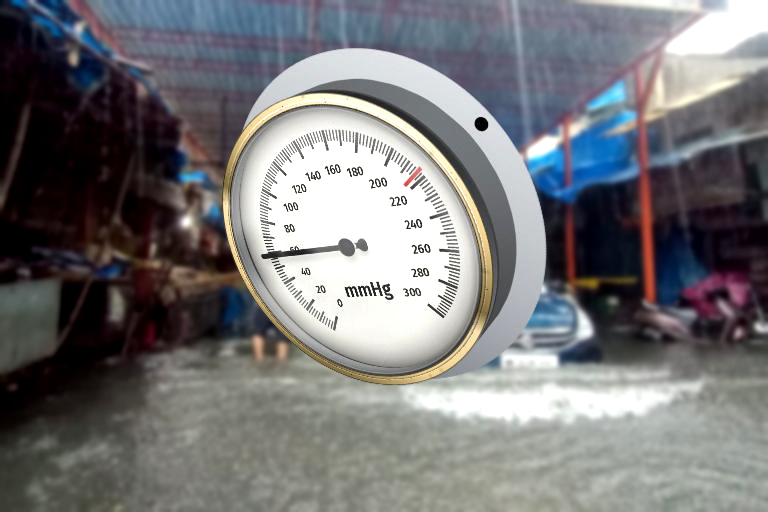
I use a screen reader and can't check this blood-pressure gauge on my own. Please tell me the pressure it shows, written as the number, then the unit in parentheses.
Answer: 60 (mmHg)
